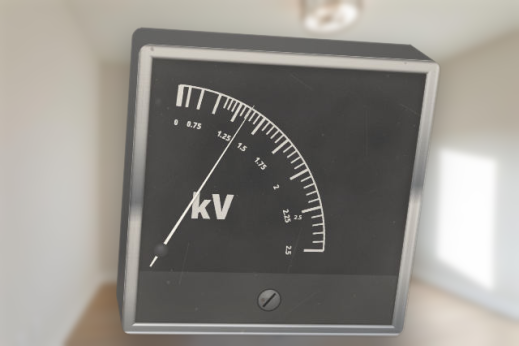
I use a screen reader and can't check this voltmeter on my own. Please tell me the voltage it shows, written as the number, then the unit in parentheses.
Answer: 1.35 (kV)
